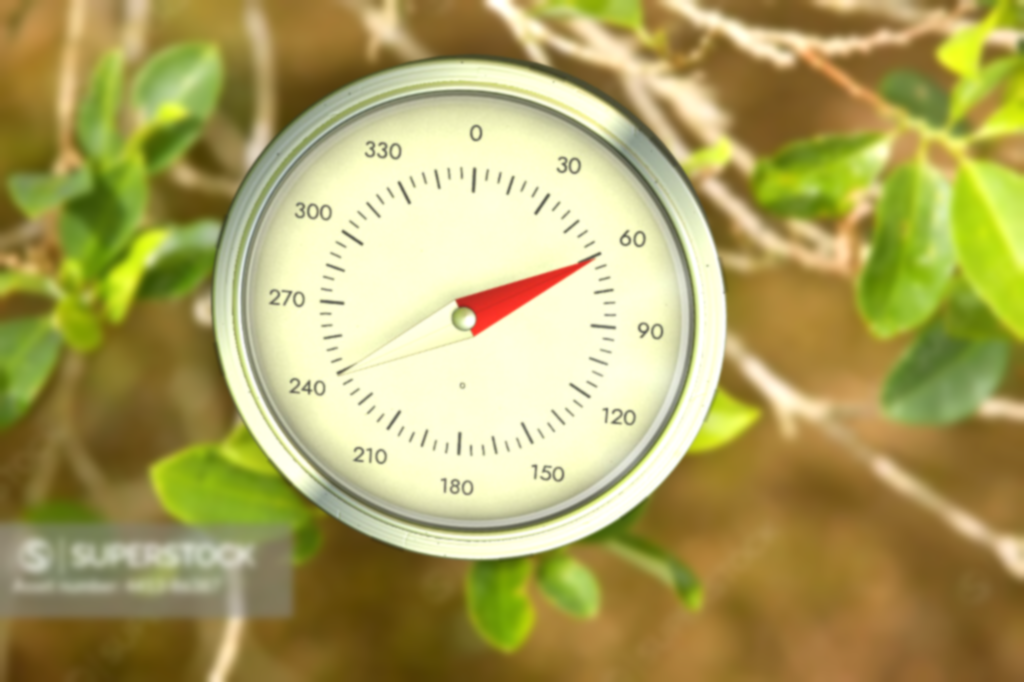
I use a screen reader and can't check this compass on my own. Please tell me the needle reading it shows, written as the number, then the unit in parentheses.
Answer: 60 (°)
